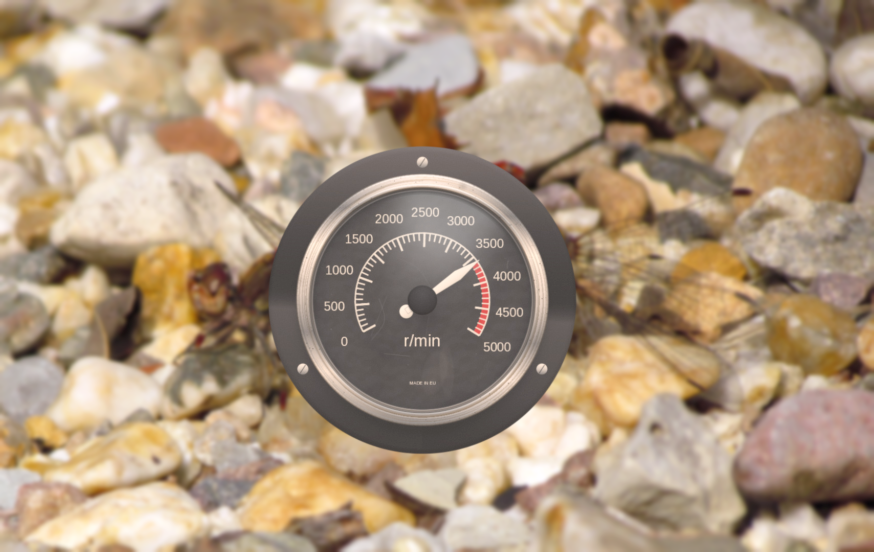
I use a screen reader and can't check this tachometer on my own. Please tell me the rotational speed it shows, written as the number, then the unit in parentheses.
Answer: 3600 (rpm)
